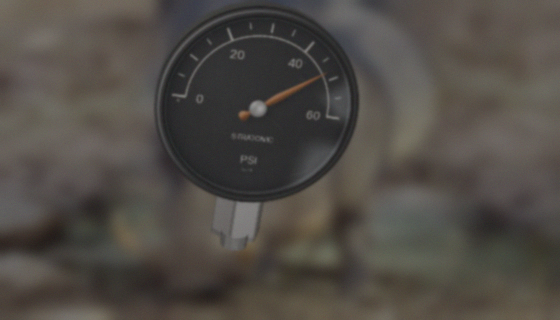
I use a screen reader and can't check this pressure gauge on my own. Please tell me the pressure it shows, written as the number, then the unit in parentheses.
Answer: 47.5 (psi)
